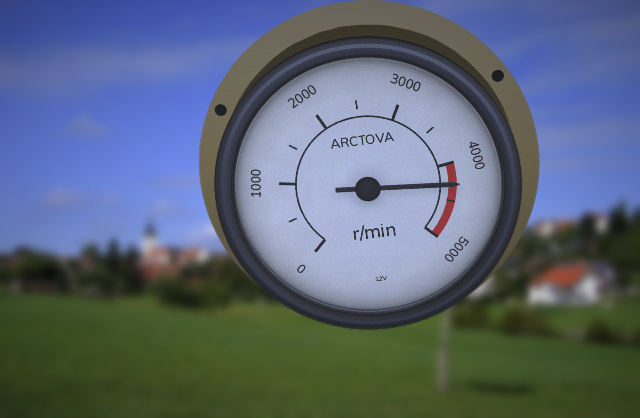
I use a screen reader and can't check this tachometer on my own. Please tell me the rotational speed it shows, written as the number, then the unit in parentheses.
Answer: 4250 (rpm)
